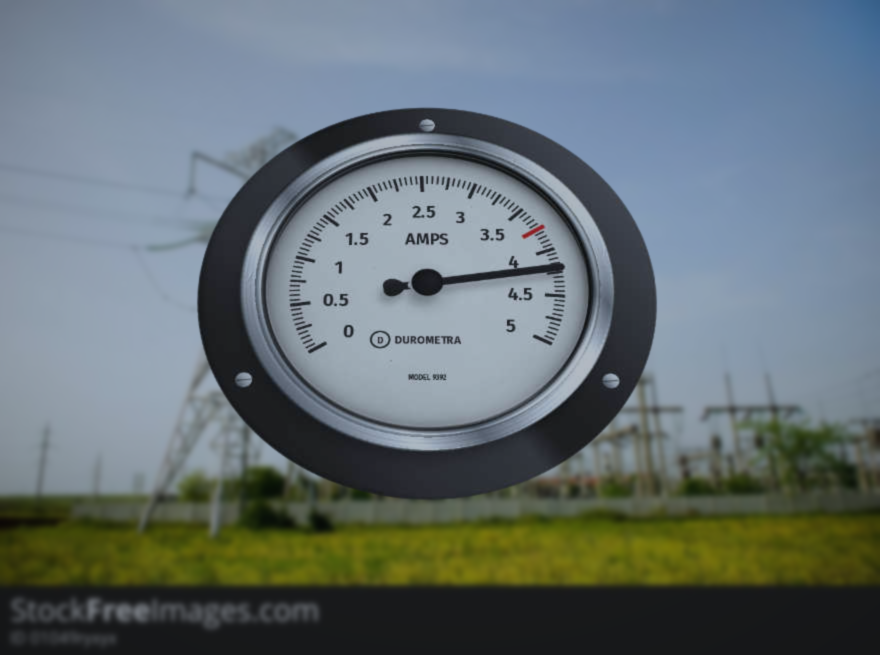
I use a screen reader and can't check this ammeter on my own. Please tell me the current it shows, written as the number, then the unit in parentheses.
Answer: 4.25 (A)
